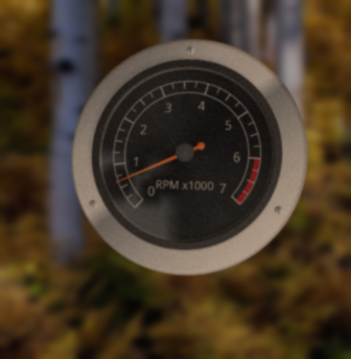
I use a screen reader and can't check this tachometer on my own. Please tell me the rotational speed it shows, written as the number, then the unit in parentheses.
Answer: 625 (rpm)
